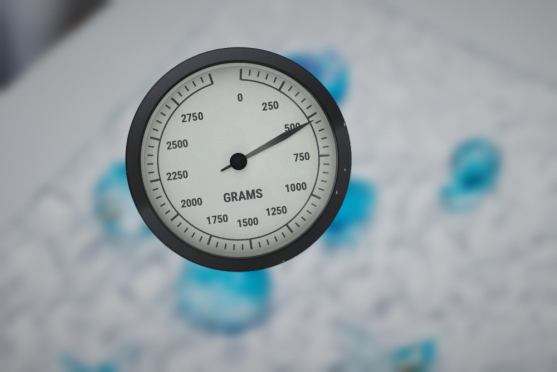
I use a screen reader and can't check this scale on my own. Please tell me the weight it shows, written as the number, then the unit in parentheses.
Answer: 525 (g)
